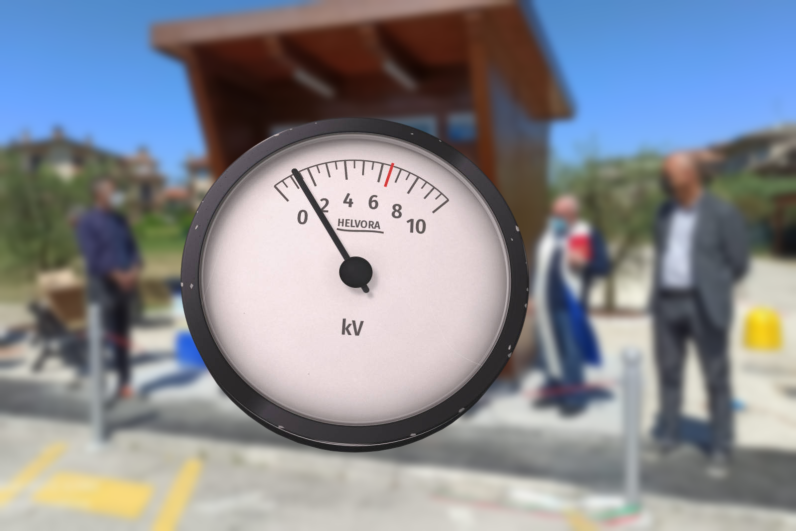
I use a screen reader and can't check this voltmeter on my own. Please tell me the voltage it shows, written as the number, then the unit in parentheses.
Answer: 1.25 (kV)
